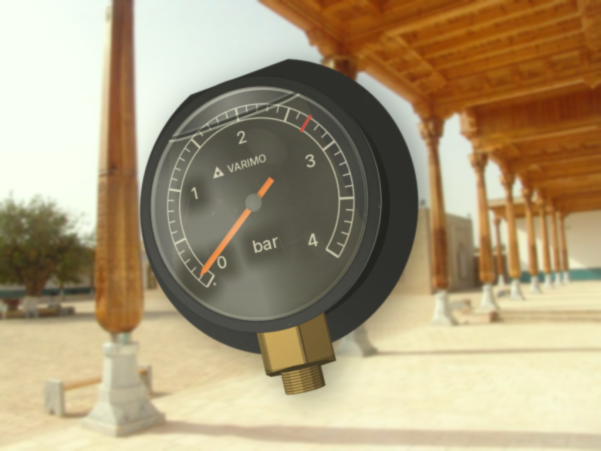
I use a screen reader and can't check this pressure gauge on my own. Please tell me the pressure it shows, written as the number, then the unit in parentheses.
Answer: 0.1 (bar)
